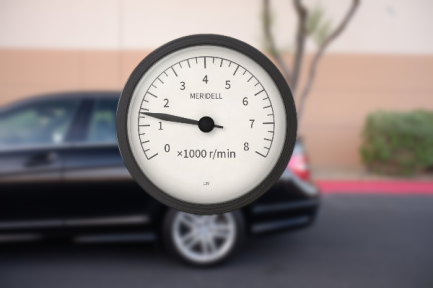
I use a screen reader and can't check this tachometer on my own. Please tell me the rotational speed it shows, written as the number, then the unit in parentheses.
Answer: 1375 (rpm)
